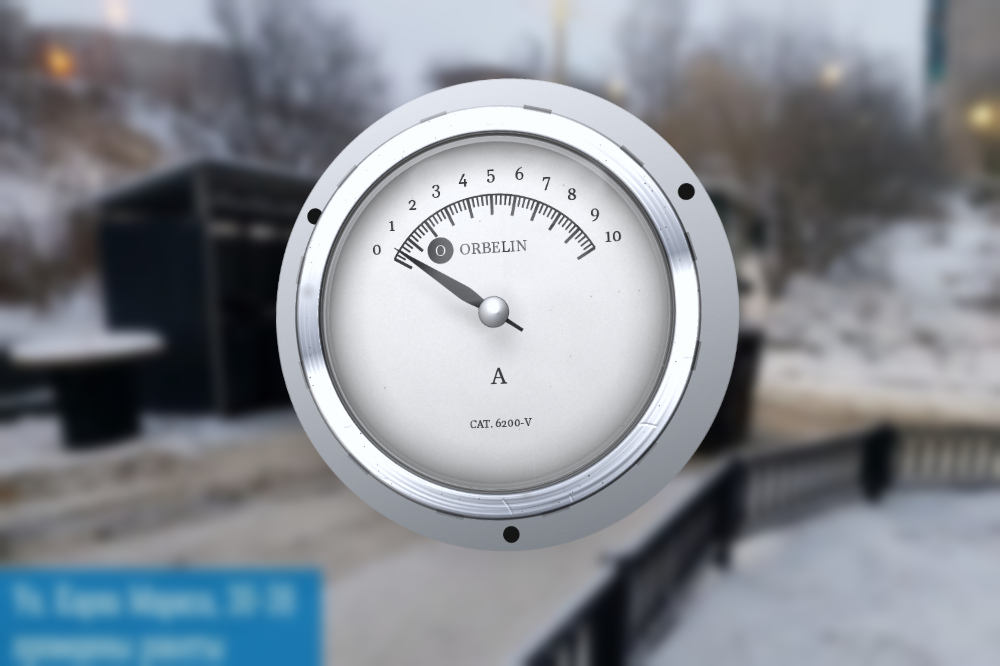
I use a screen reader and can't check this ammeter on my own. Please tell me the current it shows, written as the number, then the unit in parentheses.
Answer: 0.4 (A)
